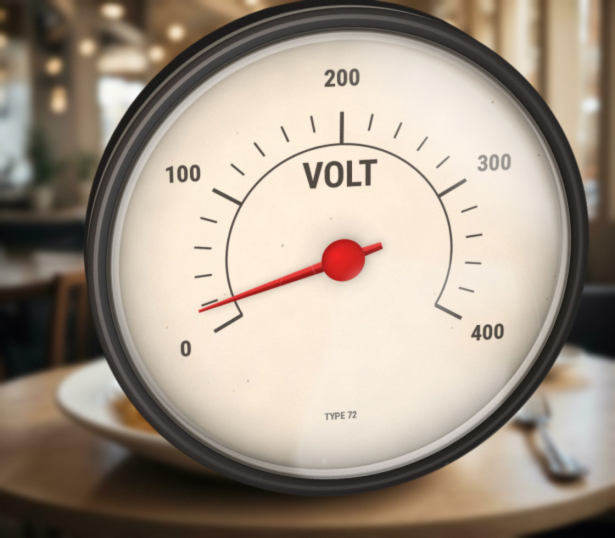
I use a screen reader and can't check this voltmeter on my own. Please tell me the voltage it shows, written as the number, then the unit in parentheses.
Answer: 20 (V)
